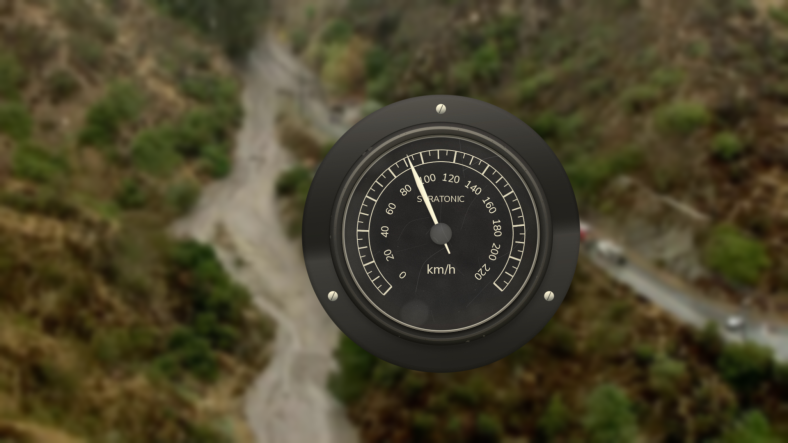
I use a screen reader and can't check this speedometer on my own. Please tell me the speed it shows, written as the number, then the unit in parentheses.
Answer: 92.5 (km/h)
